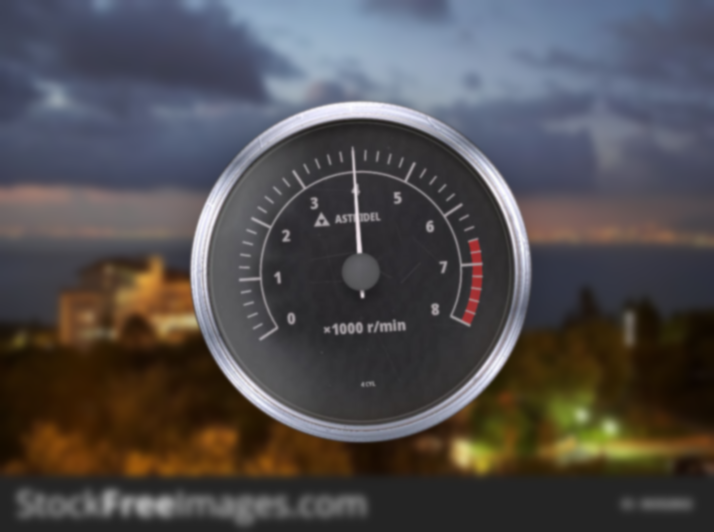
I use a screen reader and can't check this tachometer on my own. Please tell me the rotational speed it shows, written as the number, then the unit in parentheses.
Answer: 4000 (rpm)
